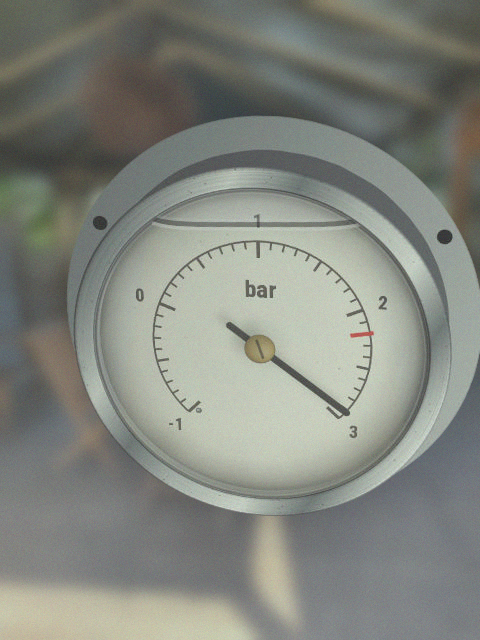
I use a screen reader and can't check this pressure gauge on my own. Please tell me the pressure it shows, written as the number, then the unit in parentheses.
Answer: 2.9 (bar)
